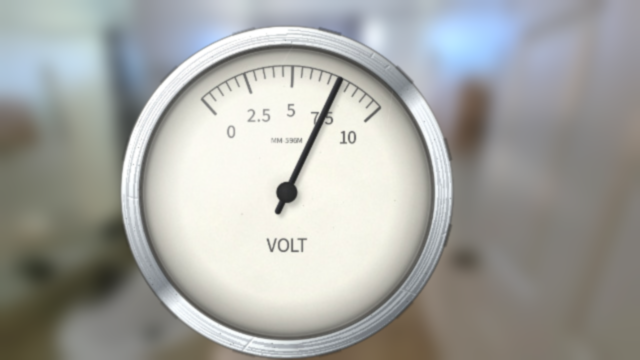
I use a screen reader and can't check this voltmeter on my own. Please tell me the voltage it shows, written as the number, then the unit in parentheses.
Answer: 7.5 (V)
